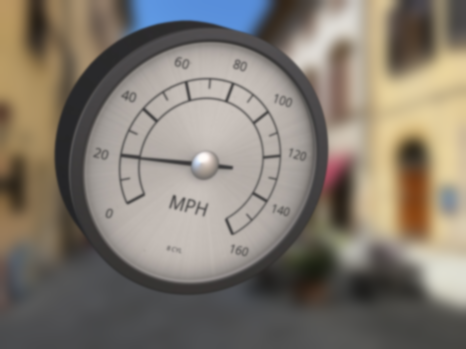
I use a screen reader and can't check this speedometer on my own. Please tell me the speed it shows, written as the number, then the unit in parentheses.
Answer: 20 (mph)
